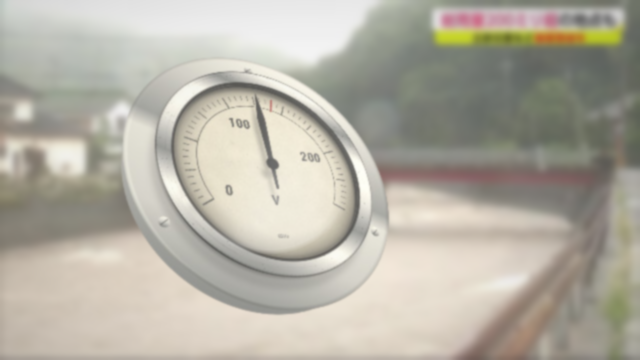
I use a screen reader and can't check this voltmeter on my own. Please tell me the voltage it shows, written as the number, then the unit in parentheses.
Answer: 125 (V)
